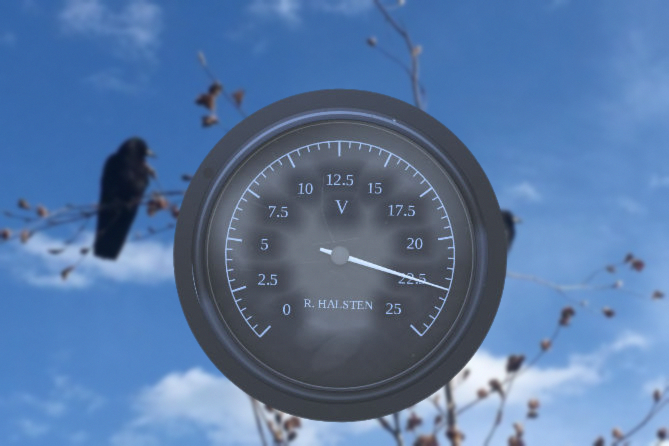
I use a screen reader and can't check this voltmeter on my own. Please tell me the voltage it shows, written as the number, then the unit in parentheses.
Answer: 22.5 (V)
